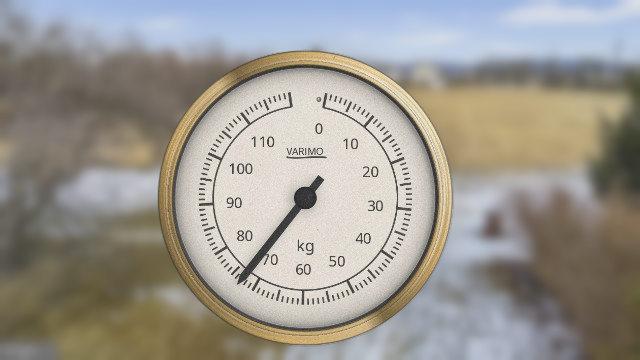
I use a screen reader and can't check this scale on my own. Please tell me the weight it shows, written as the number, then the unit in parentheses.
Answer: 73 (kg)
